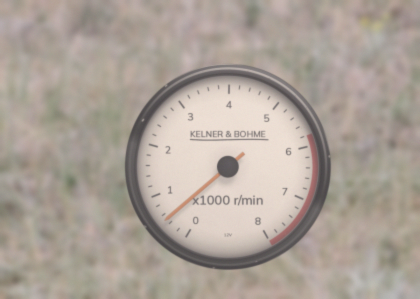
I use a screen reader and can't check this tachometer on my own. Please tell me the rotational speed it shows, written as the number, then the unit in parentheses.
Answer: 500 (rpm)
